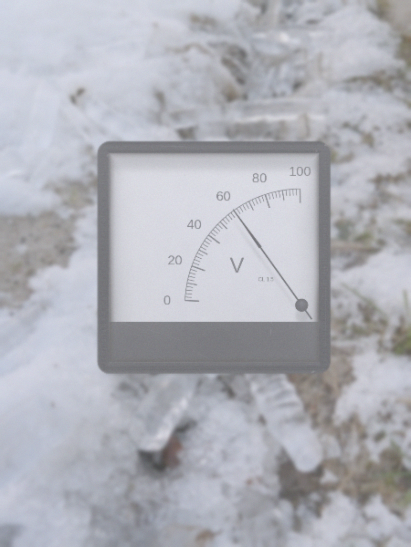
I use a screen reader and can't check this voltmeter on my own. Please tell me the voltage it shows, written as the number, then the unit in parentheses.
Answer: 60 (V)
